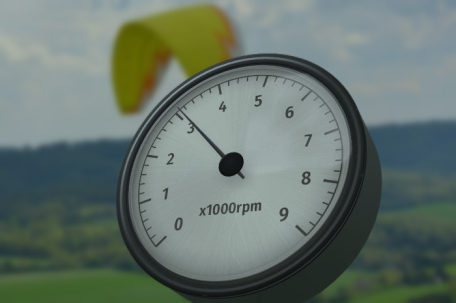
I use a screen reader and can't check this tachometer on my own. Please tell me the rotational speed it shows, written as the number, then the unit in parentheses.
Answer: 3100 (rpm)
